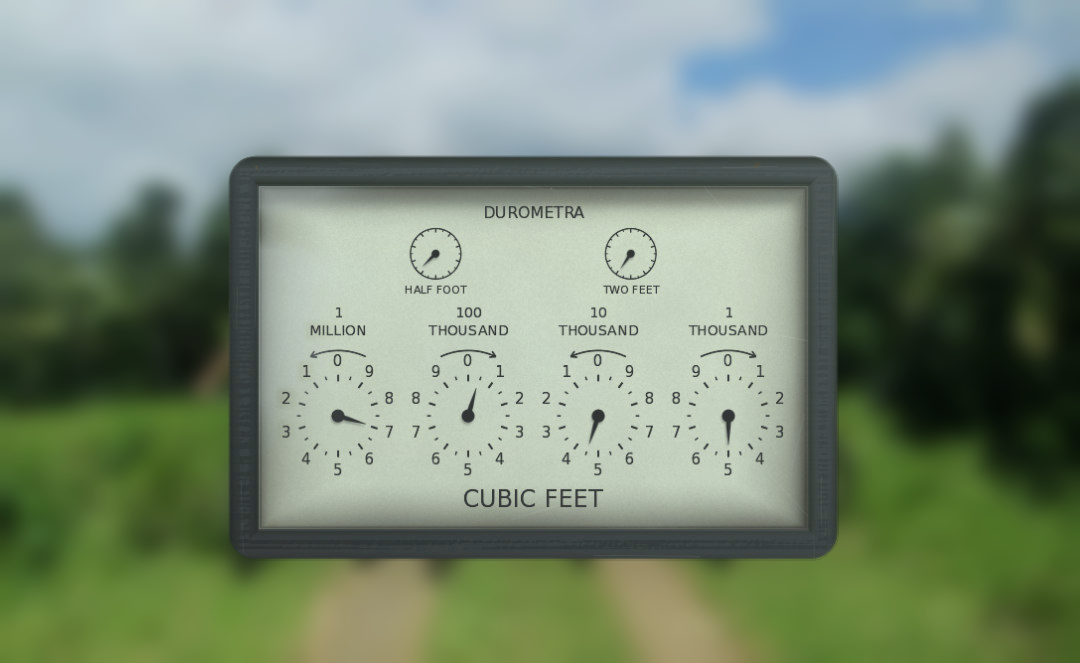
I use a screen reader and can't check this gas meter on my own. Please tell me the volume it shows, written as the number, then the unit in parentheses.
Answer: 704500 (ft³)
